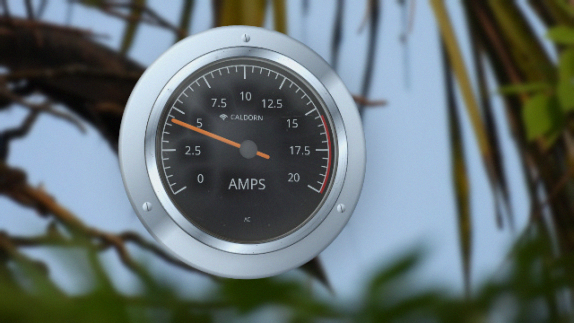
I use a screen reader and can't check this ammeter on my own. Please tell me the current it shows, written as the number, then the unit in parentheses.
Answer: 4.25 (A)
